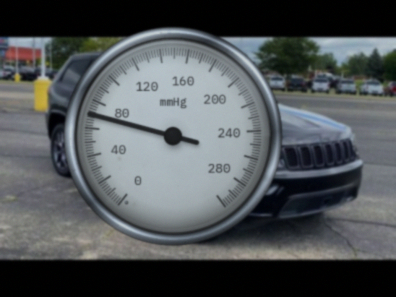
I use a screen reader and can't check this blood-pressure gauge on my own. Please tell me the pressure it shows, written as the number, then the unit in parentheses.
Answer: 70 (mmHg)
